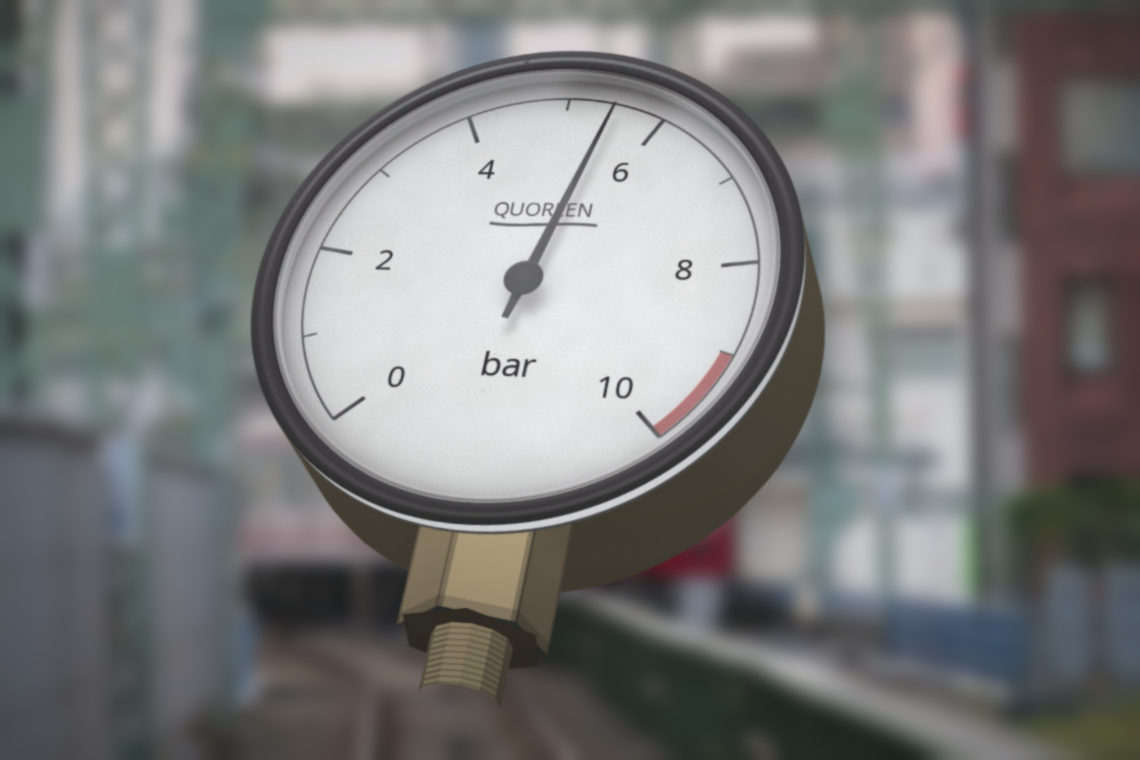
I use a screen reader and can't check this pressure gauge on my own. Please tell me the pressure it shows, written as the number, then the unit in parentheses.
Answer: 5.5 (bar)
